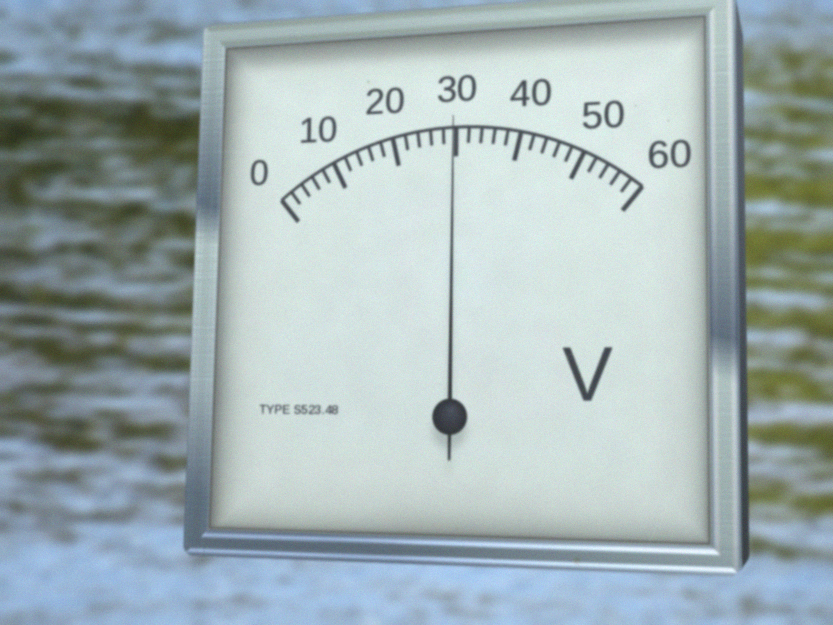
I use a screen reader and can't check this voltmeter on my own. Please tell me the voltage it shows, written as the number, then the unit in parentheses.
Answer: 30 (V)
